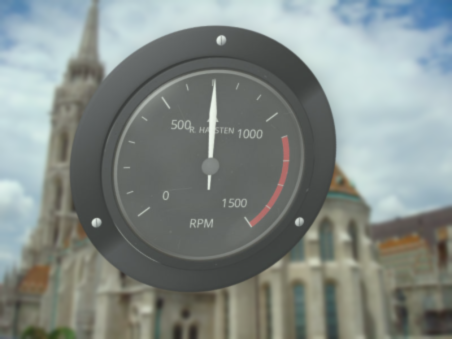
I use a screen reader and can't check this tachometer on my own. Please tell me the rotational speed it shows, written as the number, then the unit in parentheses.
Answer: 700 (rpm)
